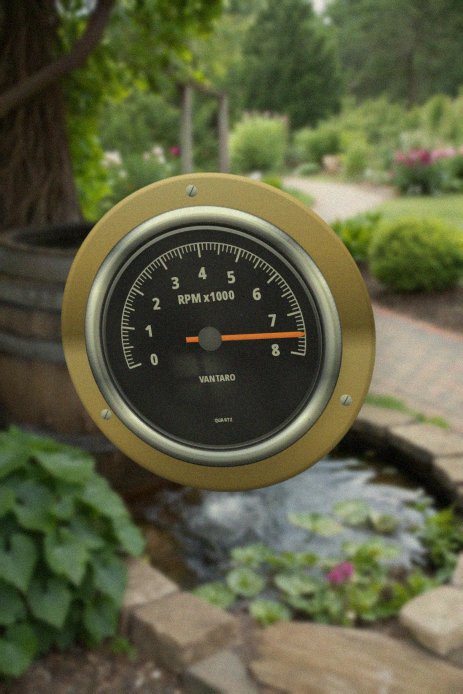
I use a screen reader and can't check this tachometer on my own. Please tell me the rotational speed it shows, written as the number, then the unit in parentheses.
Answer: 7500 (rpm)
